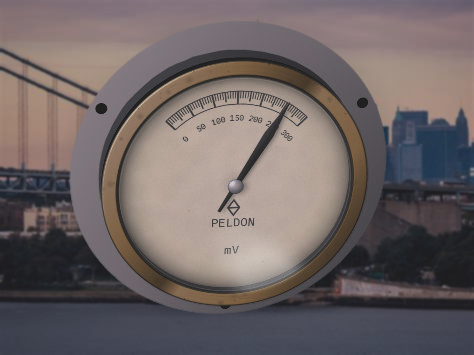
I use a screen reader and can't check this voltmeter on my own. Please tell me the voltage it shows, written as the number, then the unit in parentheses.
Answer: 250 (mV)
